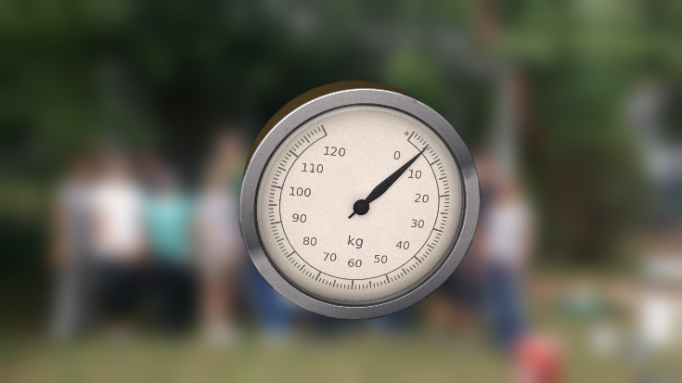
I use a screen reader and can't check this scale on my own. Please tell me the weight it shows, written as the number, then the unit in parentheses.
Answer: 5 (kg)
